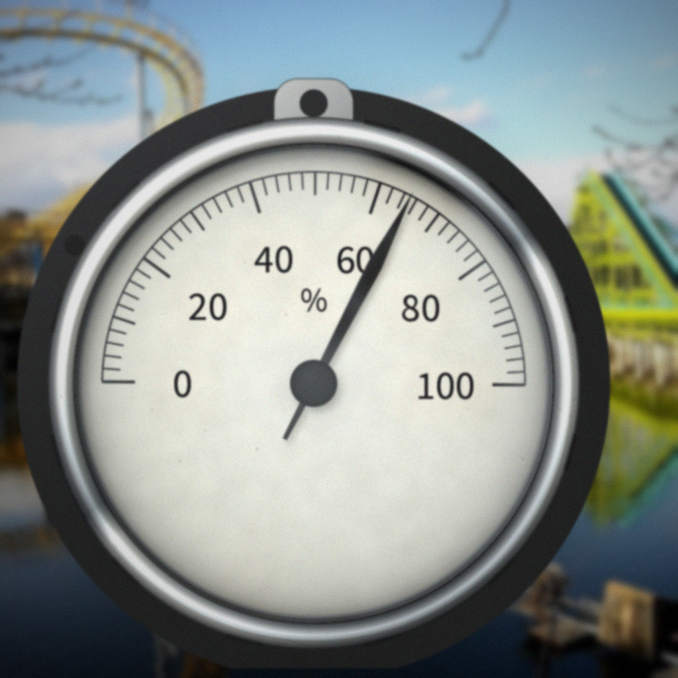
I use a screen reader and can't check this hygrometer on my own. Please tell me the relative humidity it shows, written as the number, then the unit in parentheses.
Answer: 65 (%)
